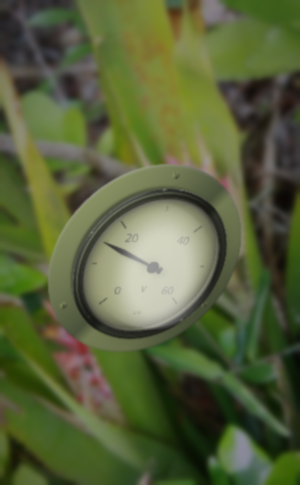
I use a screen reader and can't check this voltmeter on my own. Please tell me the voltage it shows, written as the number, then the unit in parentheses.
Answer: 15 (V)
